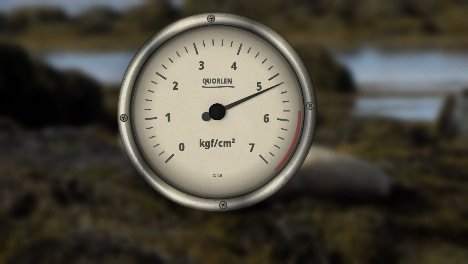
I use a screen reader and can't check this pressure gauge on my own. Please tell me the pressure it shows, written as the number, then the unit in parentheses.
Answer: 5.2 (kg/cm²)
